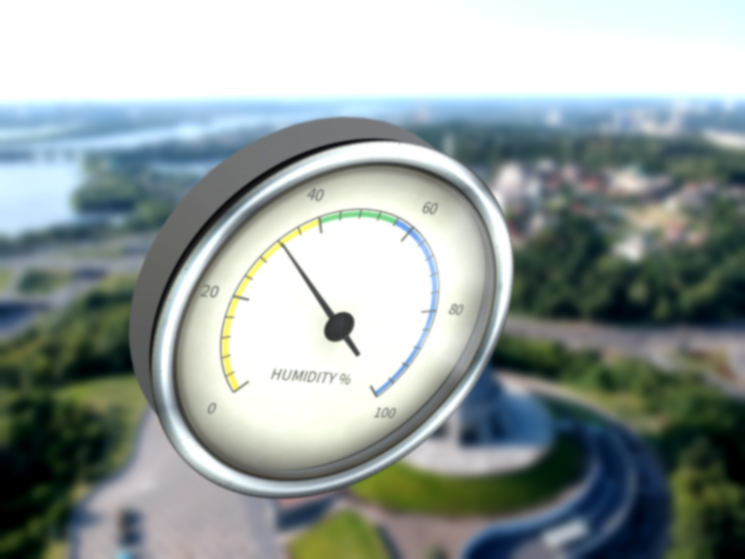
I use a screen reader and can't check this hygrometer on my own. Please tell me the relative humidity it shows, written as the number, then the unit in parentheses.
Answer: 32 (%)
